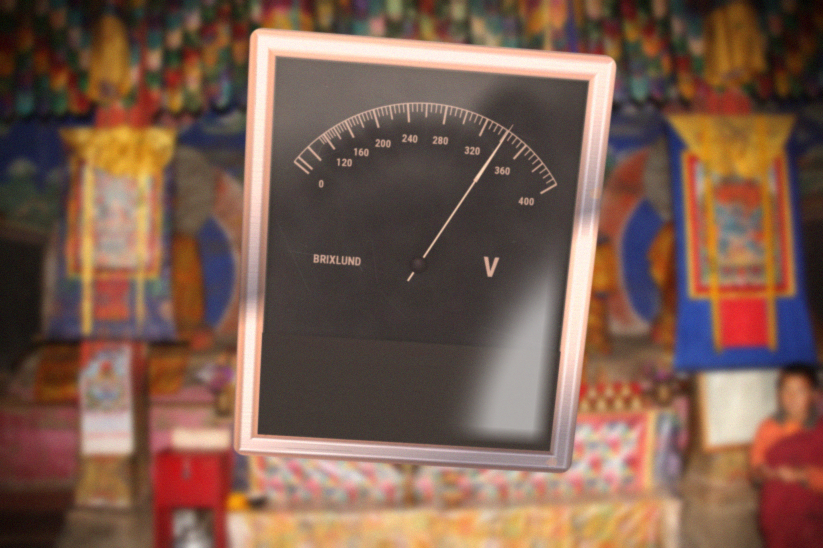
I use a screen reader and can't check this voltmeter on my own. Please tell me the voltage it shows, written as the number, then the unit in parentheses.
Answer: 340 (V)
